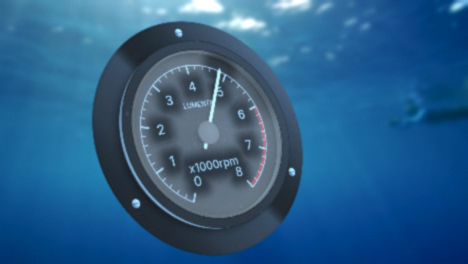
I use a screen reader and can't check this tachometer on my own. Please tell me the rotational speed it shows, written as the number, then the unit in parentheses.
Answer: 4800 (rpm)
